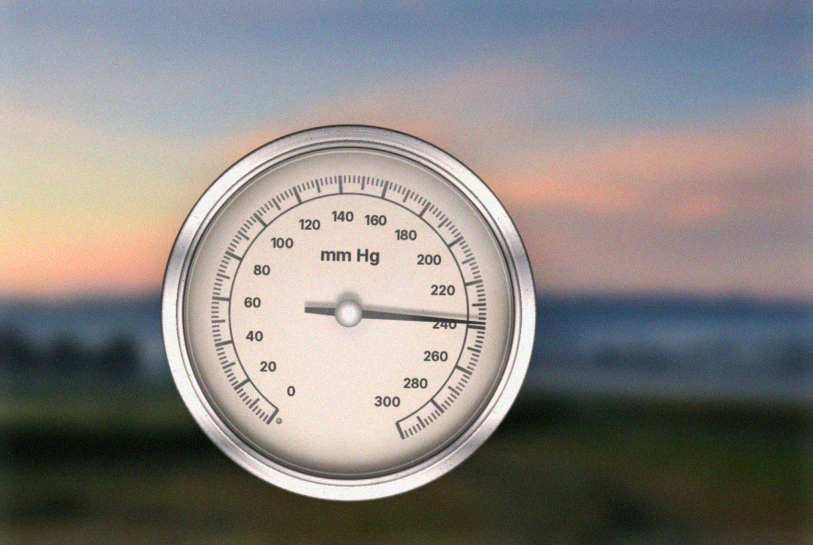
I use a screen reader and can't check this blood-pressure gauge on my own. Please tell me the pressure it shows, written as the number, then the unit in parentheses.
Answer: 238 (mmHg)
